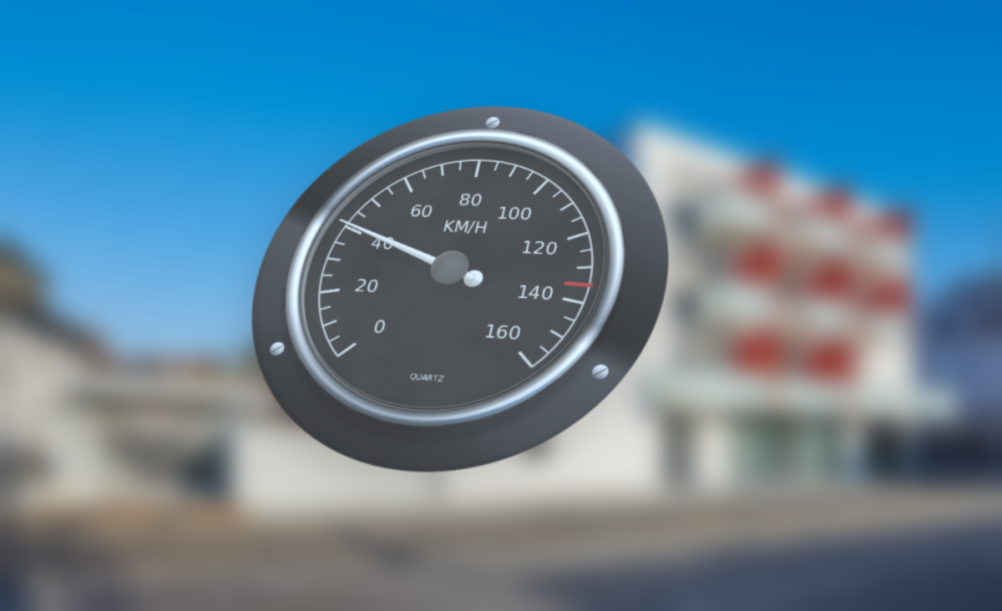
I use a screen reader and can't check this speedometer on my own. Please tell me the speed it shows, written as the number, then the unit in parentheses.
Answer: 40 (km/h)
